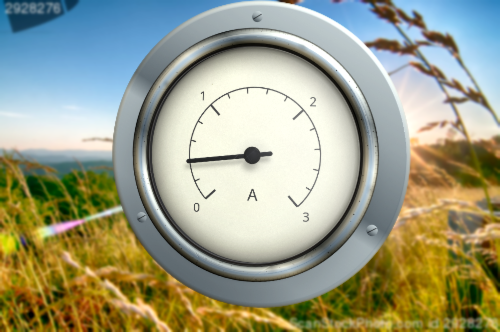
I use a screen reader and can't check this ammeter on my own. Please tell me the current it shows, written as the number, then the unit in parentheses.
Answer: 0.4 (A)
